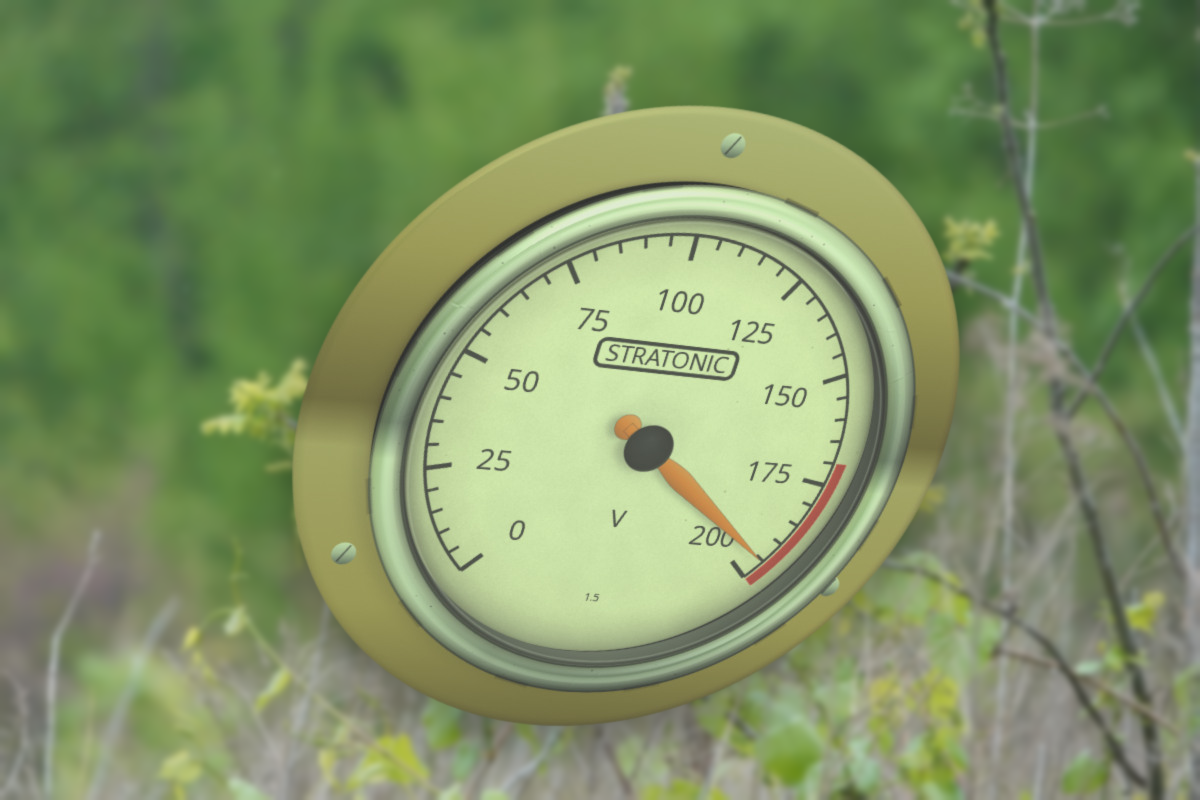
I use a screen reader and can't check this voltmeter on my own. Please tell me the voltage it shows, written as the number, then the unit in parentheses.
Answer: 195 (V)
